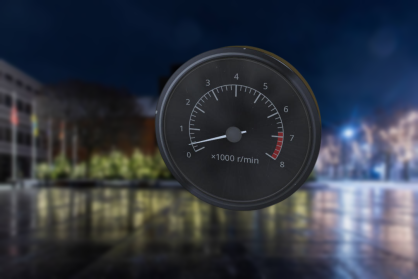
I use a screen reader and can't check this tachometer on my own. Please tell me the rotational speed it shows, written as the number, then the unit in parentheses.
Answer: 400 (rpm)
